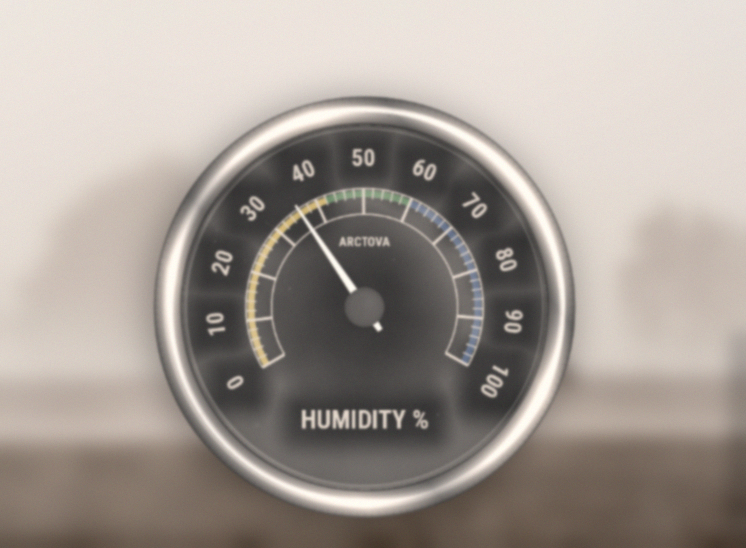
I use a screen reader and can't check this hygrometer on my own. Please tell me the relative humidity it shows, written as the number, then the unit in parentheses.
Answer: 36 (%)
